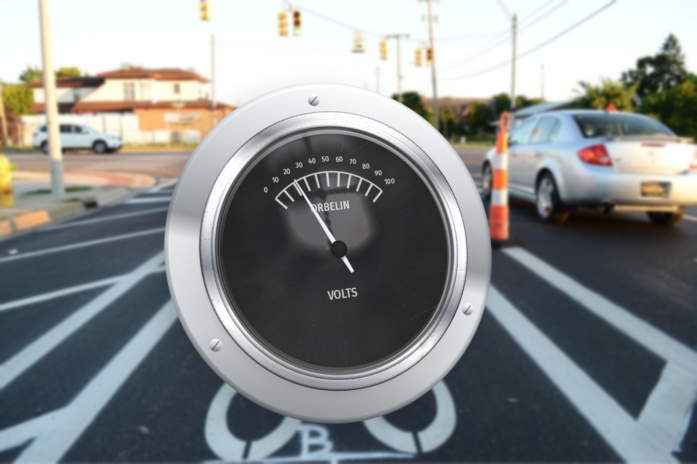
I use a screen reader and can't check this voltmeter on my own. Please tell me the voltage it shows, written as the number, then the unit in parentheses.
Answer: 20 (V)
